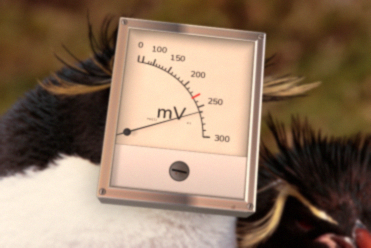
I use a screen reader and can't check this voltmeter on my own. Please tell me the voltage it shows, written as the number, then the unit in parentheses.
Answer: 260 (mV)
